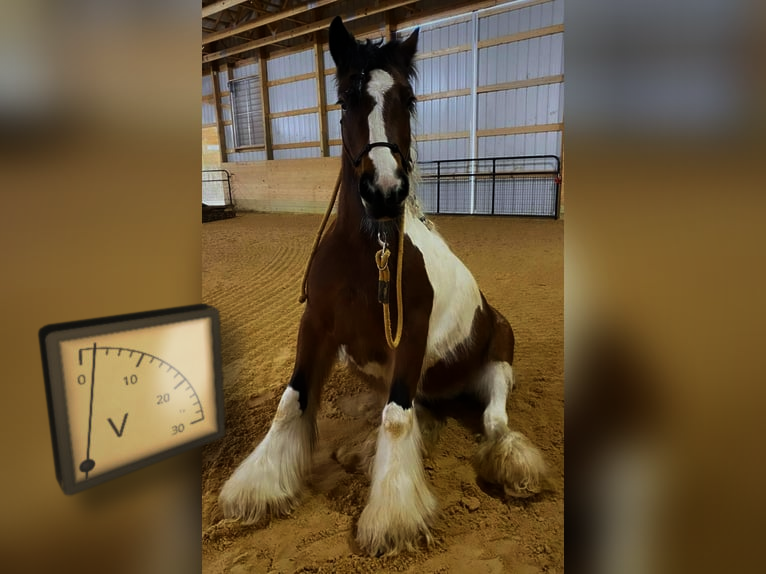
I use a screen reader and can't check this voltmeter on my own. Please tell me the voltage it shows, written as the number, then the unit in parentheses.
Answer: 2 (V)
